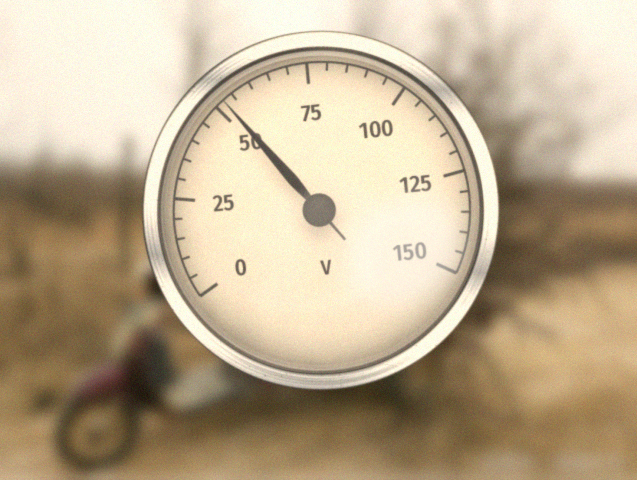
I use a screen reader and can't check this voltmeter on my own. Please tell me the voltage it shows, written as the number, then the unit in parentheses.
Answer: 52.5 (V)
